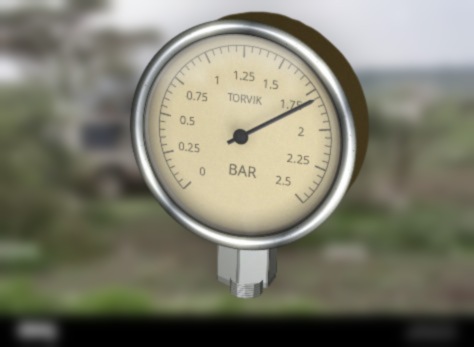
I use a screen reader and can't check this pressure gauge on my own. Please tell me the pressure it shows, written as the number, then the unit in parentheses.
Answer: 1.8 (bar)
